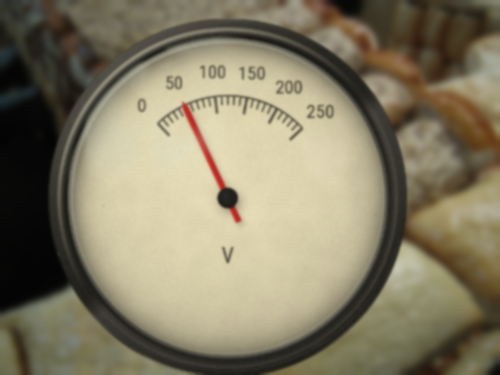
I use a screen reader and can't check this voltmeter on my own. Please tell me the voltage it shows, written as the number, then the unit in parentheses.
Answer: 50 (V)
